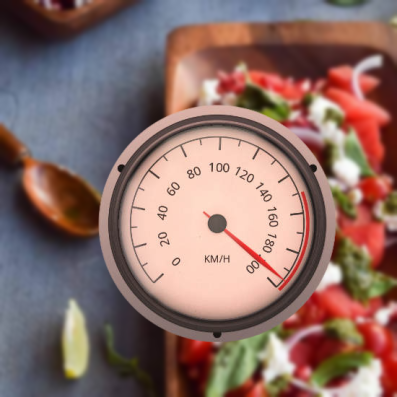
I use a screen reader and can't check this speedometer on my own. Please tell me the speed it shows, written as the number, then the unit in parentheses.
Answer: 195 (km/h)
